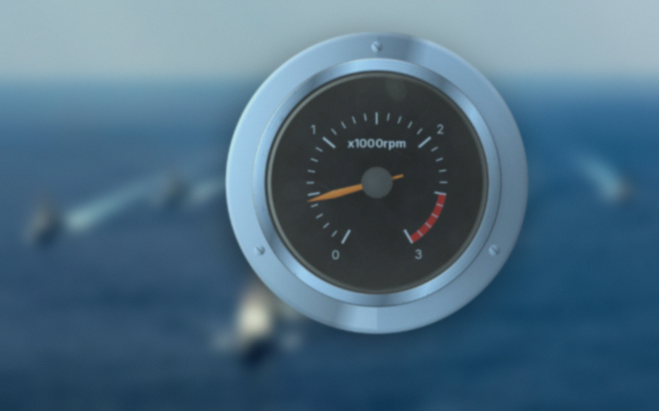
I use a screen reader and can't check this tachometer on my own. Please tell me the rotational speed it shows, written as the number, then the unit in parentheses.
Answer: 450 (rpm)
